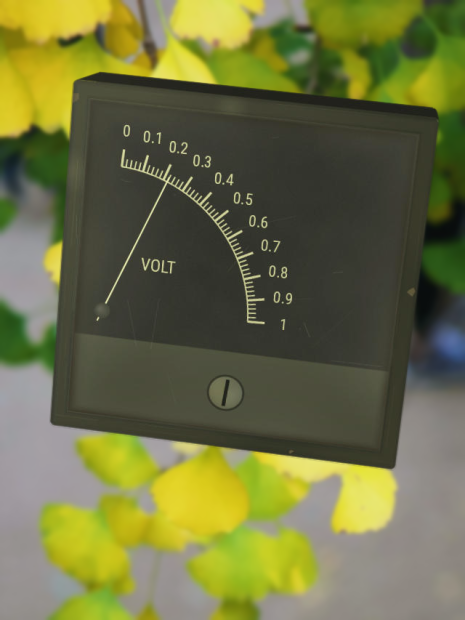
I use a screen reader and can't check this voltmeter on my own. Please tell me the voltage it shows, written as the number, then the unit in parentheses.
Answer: 0.22 (V)
